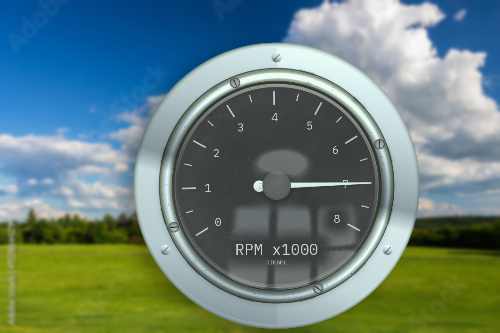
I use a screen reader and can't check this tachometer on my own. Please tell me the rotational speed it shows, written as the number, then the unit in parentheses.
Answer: 7000 (rpm)
